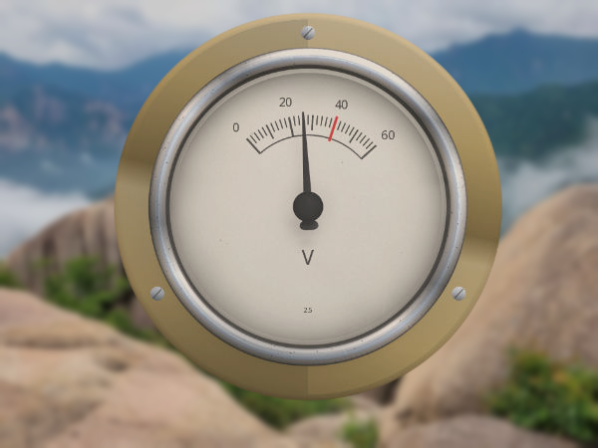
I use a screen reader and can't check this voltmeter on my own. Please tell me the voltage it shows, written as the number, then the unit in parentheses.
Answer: 26 (V)
